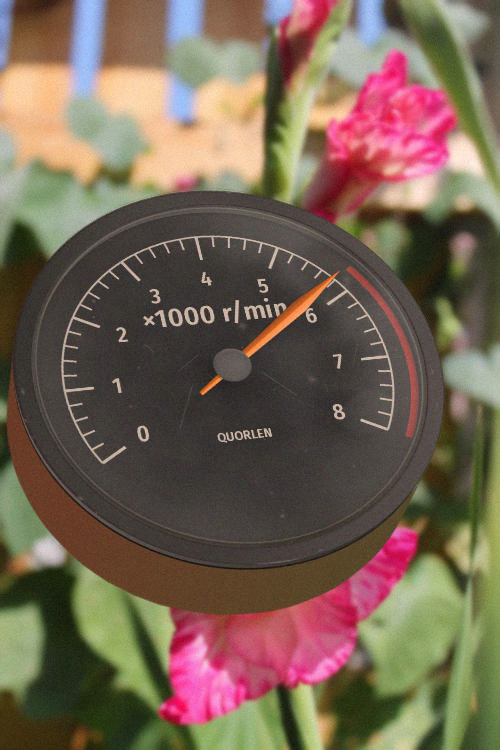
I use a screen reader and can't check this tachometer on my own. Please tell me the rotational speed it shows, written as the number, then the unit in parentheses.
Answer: 5800 (rpm)
